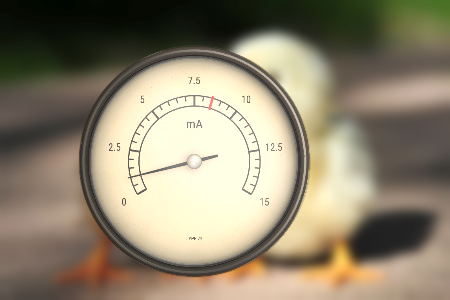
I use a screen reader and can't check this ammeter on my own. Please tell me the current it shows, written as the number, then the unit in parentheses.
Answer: 1 (mA)
